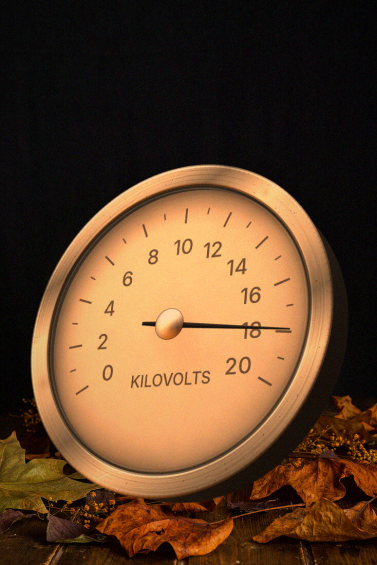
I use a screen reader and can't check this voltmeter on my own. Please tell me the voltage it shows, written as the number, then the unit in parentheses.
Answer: 18 (kV)
